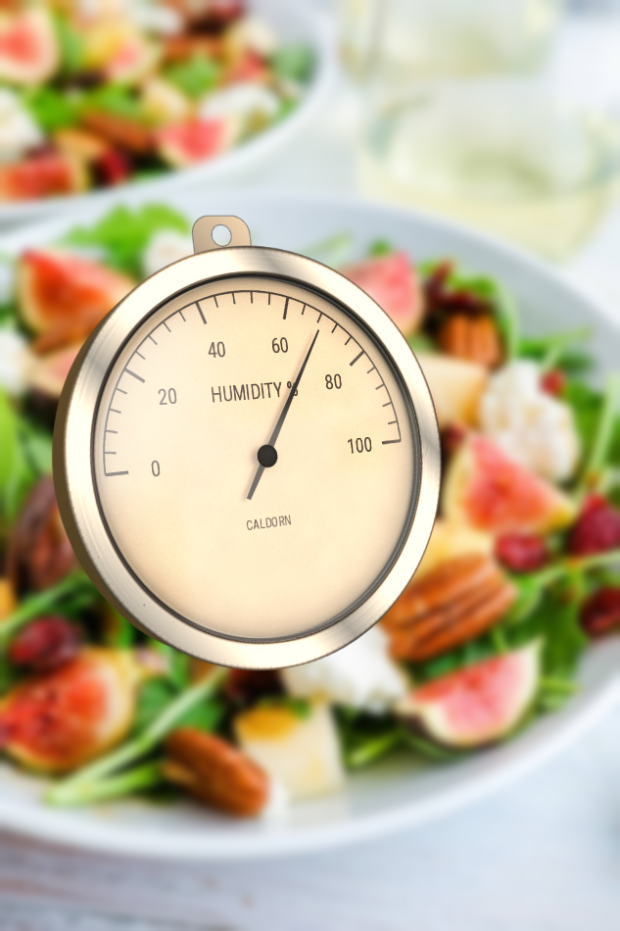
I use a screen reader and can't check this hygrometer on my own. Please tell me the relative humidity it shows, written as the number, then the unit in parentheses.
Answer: 68 (%)
